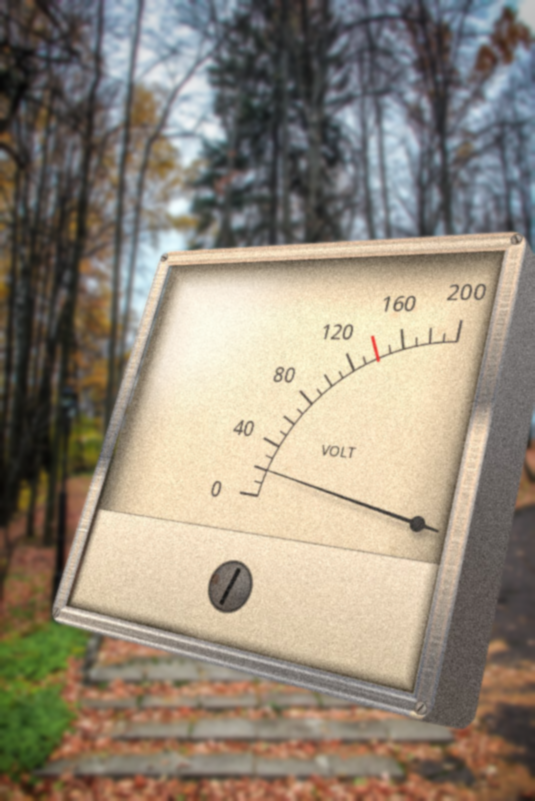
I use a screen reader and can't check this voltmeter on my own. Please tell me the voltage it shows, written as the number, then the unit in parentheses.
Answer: 20 (V)
